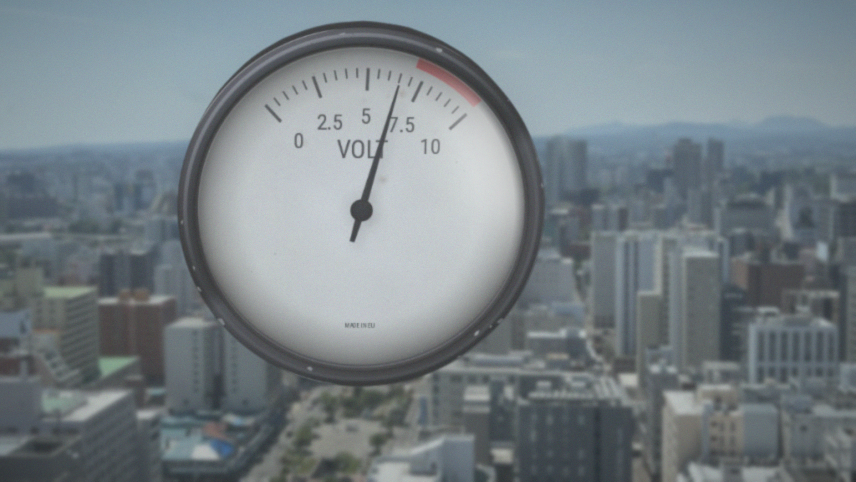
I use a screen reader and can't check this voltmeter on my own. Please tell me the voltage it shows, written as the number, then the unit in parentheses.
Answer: 6.5 (V)
